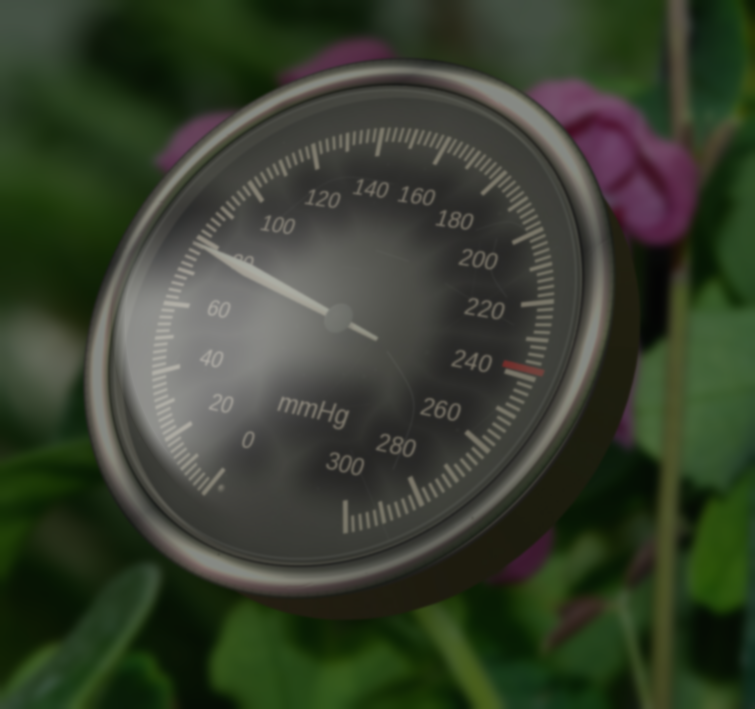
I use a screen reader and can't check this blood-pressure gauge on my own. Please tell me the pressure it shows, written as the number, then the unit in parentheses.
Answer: 78 (mmHg)
